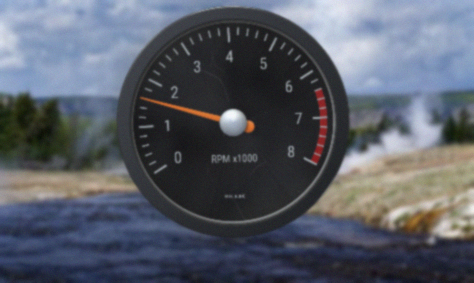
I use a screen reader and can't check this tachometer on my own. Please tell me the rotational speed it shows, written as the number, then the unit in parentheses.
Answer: 1600 (rpm)
